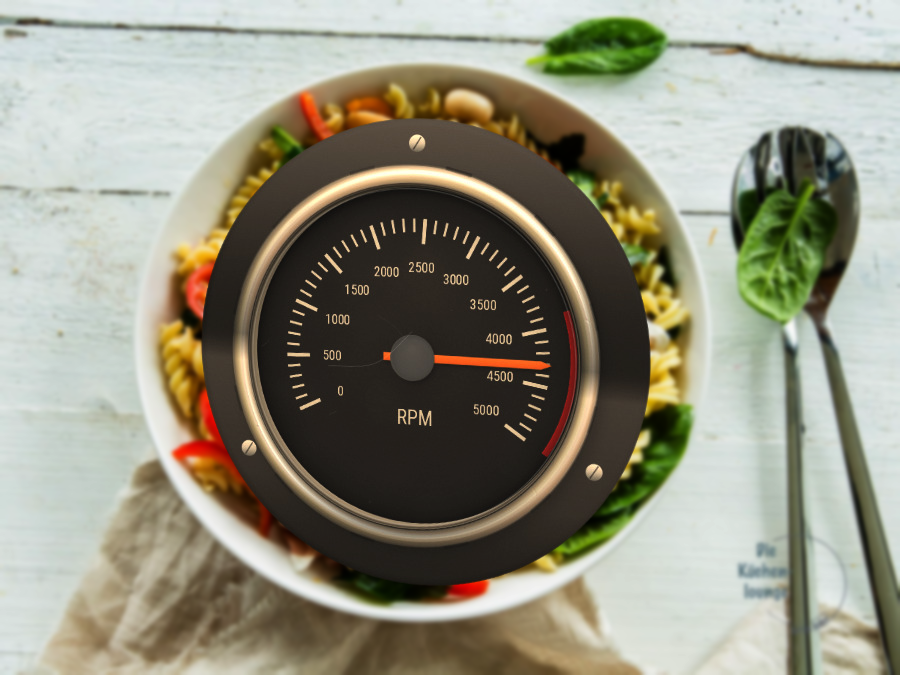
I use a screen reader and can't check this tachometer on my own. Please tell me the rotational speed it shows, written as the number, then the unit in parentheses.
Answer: 4300 (rpm)
